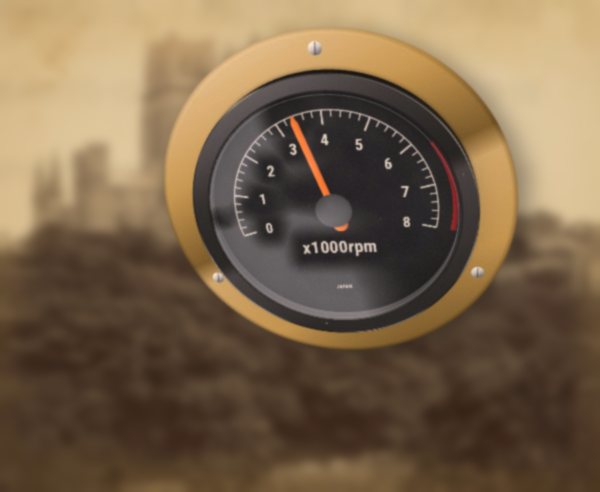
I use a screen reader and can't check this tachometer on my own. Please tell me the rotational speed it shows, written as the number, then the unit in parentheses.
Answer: 3400 (rpm)
